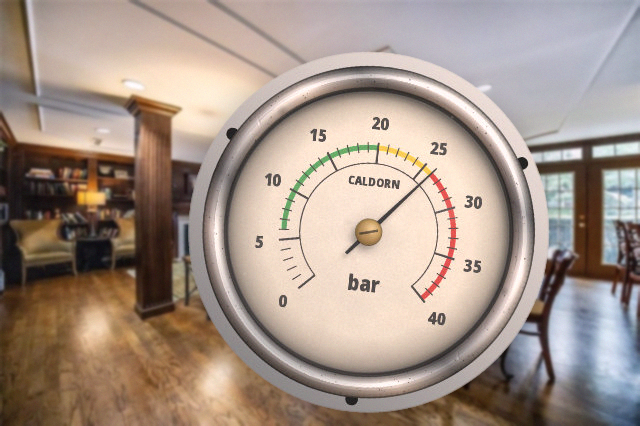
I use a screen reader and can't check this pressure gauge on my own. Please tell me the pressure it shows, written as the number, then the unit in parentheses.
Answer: 26 (bar)
